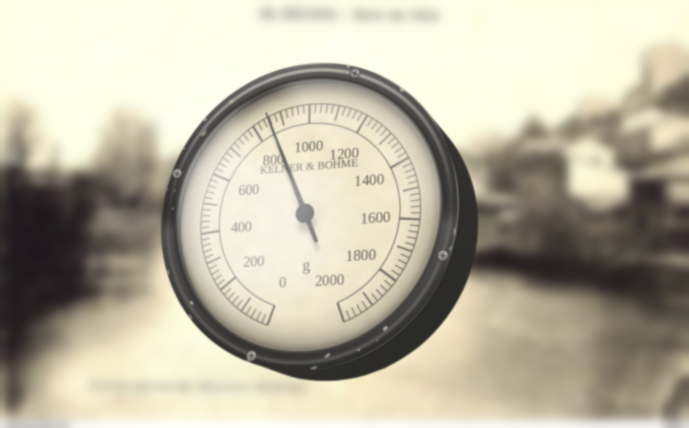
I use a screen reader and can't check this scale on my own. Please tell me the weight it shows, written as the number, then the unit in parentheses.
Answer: 860 (g)
